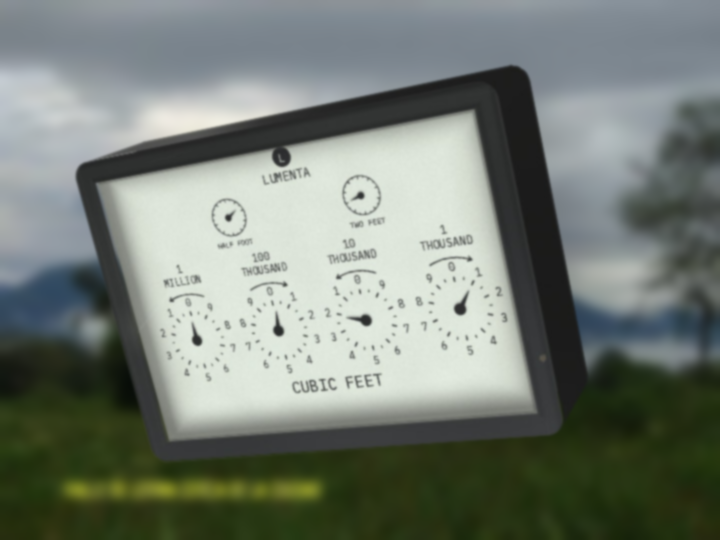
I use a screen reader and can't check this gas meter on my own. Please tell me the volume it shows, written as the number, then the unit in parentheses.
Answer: 2100 (ft³)
